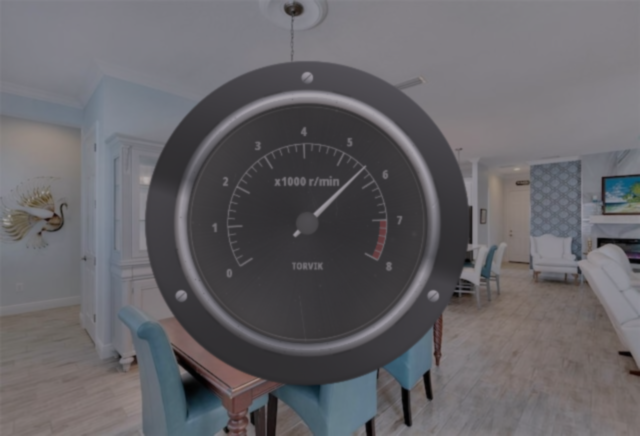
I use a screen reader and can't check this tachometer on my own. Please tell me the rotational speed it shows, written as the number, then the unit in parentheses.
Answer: 5600 (rpm)
